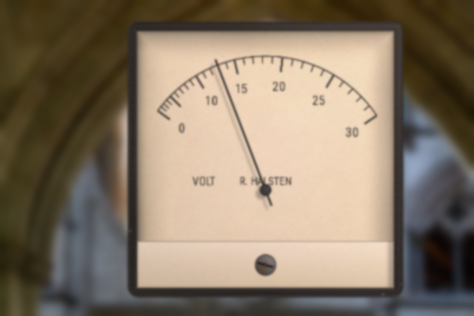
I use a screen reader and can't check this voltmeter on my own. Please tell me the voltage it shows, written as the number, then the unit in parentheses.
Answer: 13 (V)
